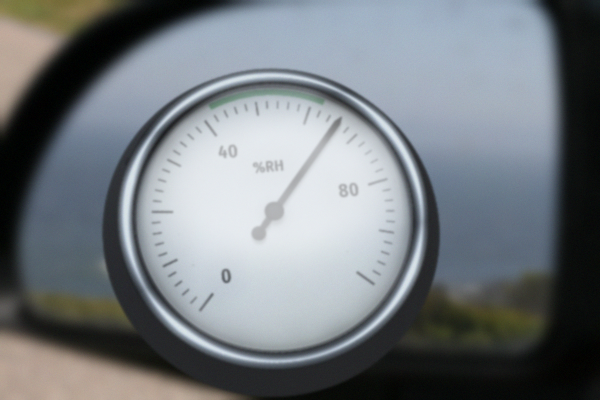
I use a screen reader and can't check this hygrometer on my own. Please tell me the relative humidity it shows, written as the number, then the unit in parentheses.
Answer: 66 (%)
